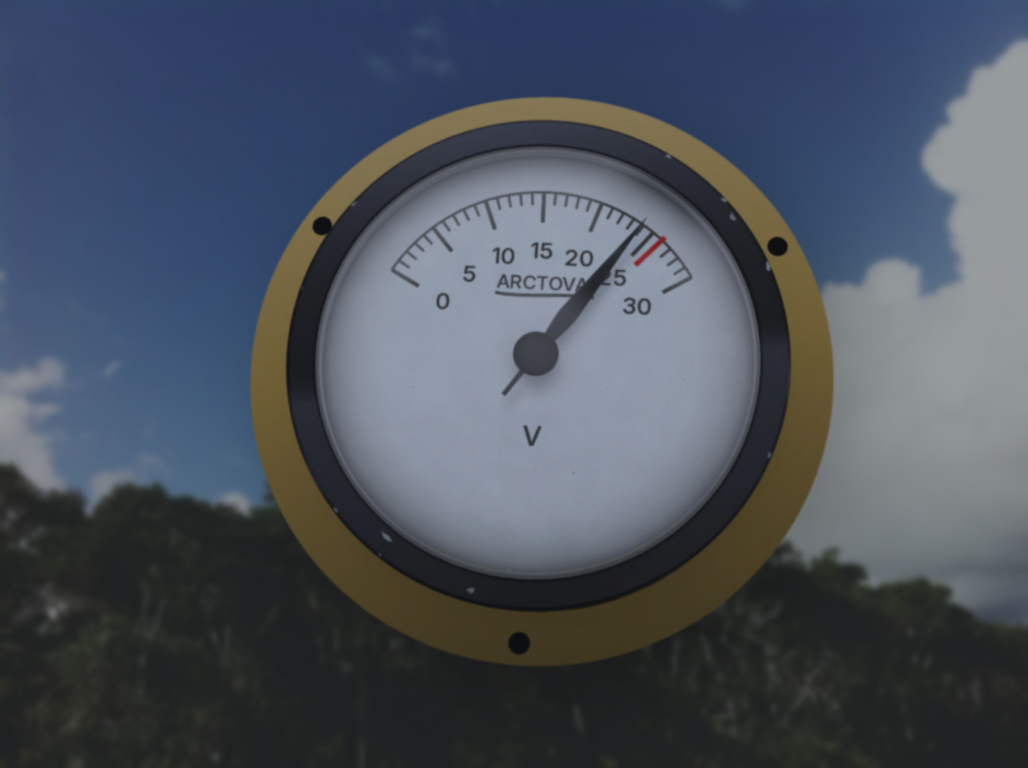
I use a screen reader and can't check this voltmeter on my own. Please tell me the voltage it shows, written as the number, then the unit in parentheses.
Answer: 24 (V)
